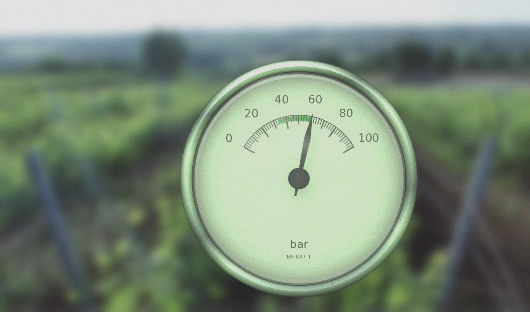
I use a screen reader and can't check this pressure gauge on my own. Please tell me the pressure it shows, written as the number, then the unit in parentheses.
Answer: 60 (bar)
